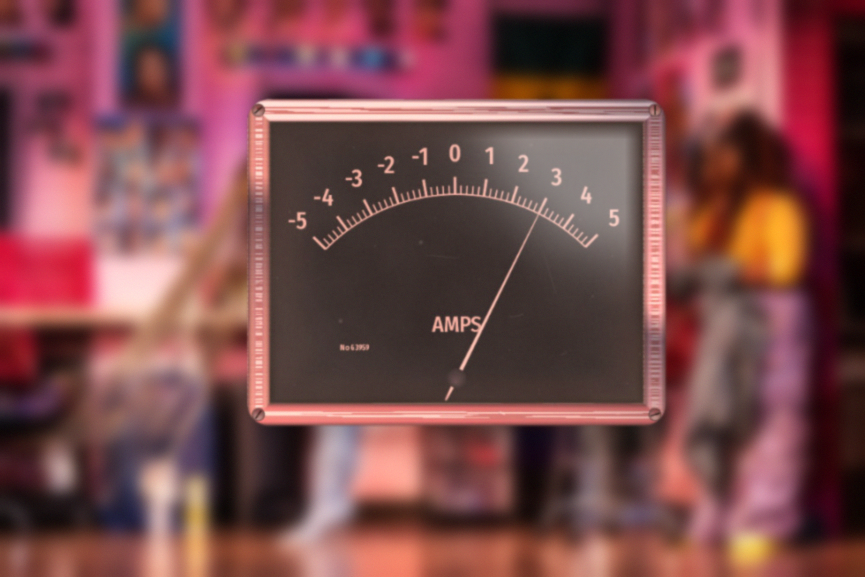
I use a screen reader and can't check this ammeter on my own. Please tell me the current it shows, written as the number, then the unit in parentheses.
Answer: 3 (A)
